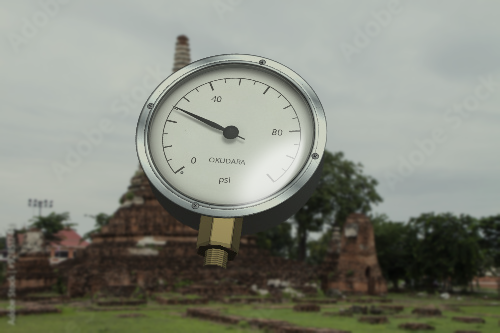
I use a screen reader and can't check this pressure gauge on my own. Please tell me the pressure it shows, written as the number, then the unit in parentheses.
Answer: 25 (psi)
